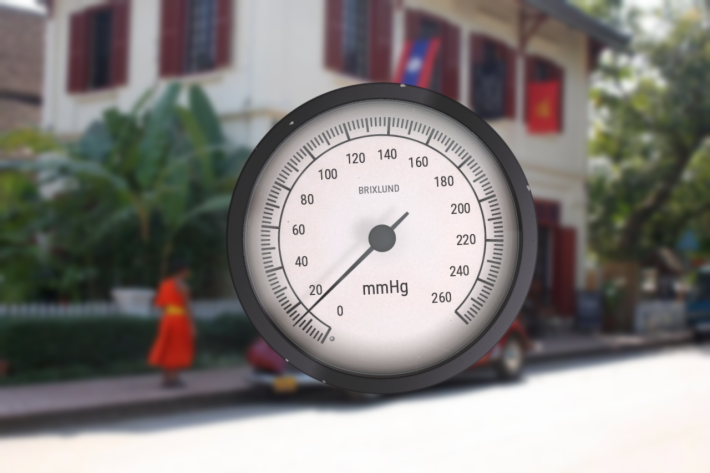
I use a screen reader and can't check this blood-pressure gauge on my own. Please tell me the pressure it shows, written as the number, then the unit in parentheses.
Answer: 14 (mmHg)
